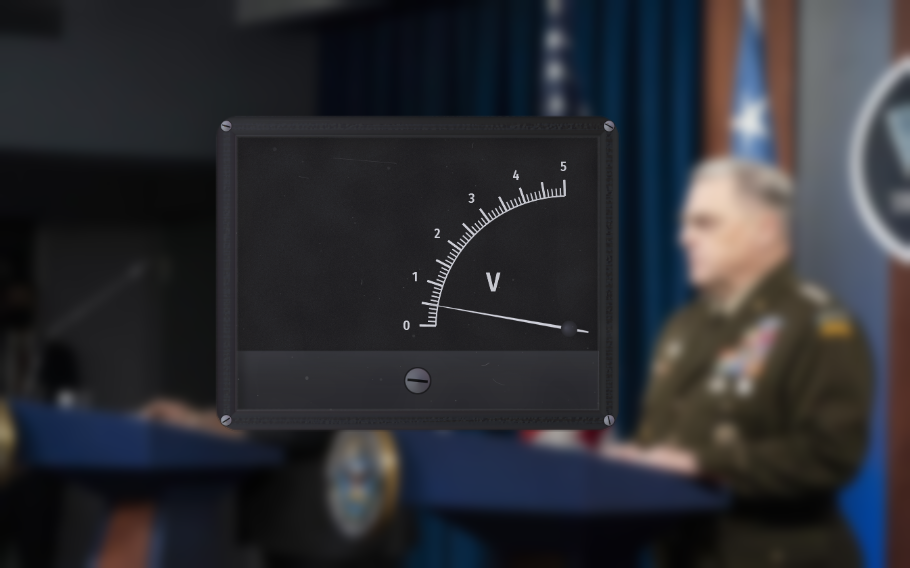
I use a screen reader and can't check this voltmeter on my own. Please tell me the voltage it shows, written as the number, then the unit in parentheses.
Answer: 0.5 (V)
